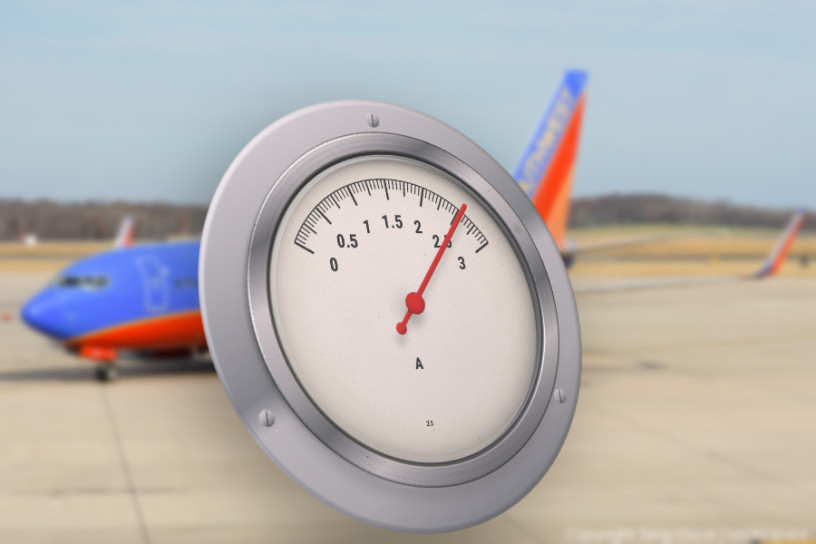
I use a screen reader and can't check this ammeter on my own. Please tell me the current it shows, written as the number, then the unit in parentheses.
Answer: 2.5 (A)
